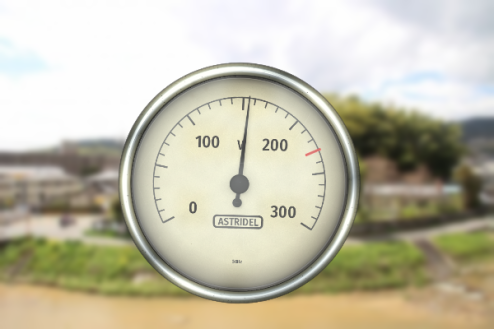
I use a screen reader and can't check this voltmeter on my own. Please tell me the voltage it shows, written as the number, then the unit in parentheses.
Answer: 155 (V)
